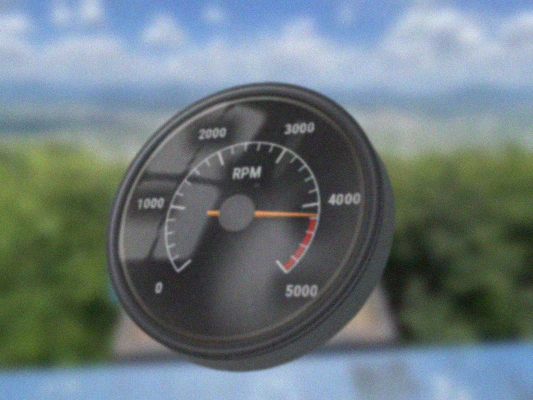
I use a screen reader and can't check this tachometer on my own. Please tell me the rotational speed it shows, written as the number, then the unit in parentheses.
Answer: 4200 (rpm)
